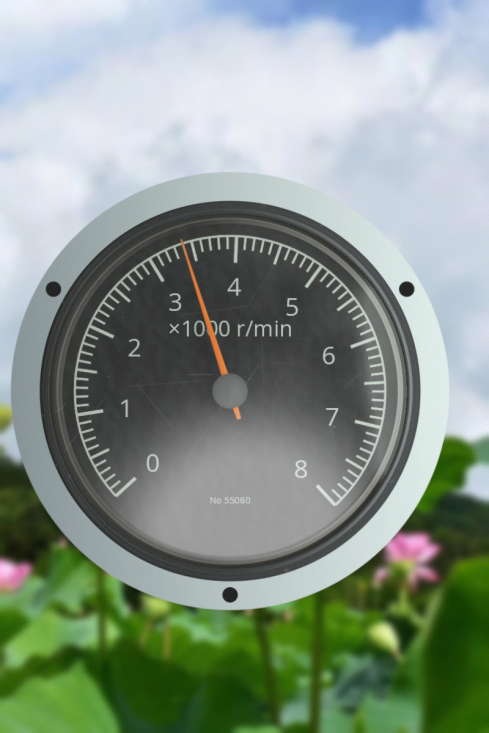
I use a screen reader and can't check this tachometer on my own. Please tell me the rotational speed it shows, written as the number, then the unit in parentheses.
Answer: 3400 (rpm)
